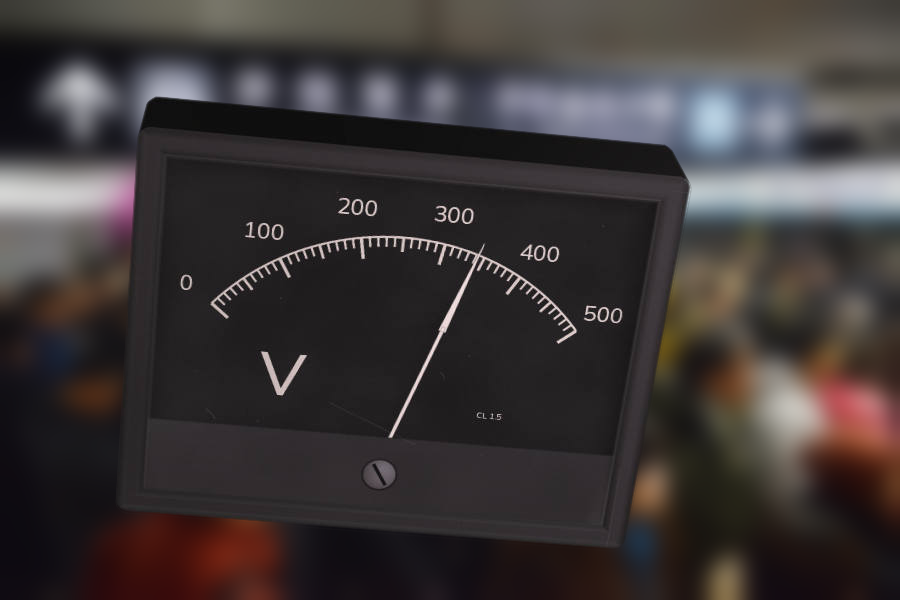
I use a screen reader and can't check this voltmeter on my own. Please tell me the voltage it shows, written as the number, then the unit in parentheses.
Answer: 340 (V)
